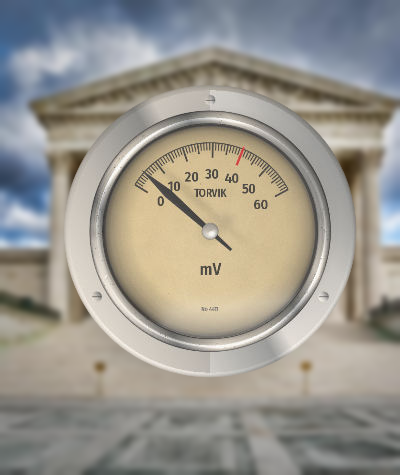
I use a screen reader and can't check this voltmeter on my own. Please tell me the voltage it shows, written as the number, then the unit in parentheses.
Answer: 5 (mV)
